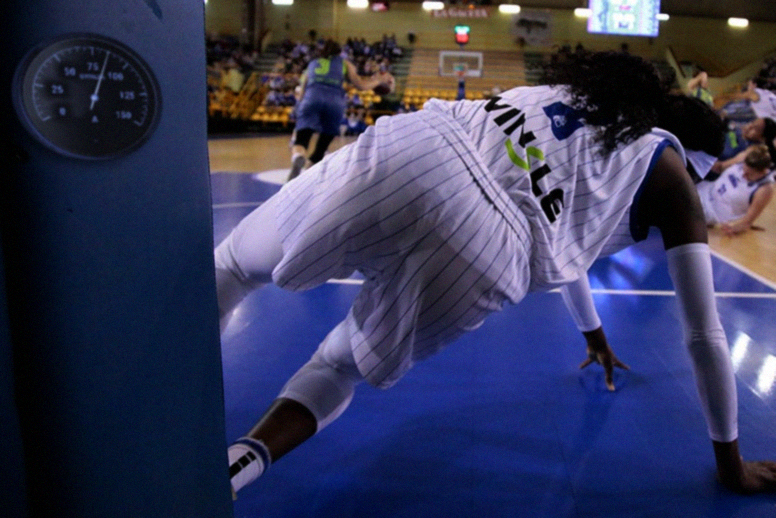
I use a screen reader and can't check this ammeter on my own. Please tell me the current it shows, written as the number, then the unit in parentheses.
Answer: 85 (A)
